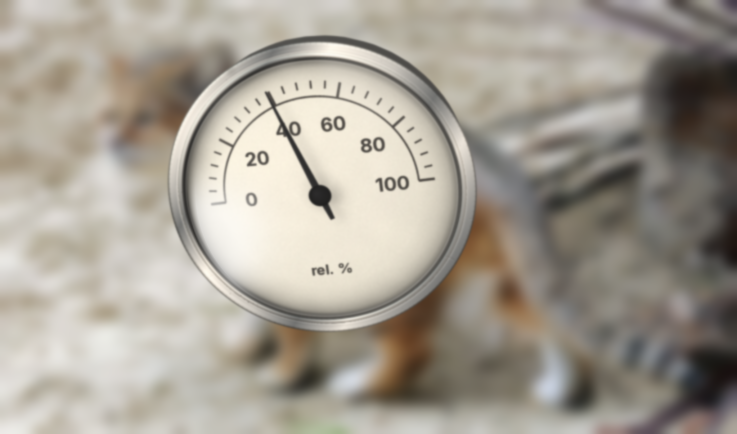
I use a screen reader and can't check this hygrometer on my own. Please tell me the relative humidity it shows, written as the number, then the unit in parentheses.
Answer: 40 (%)
